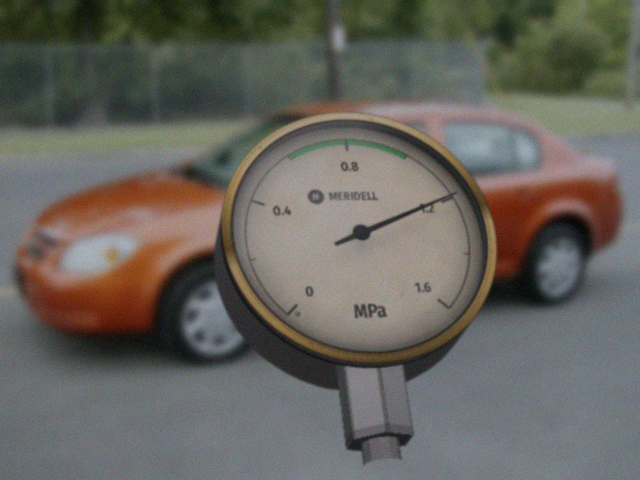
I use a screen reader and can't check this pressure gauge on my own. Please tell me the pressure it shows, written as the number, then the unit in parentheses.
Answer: 1.2 (MPa)
